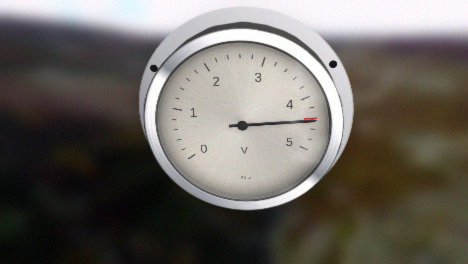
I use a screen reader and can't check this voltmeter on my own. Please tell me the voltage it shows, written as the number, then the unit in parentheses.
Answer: 4.4 (V)
